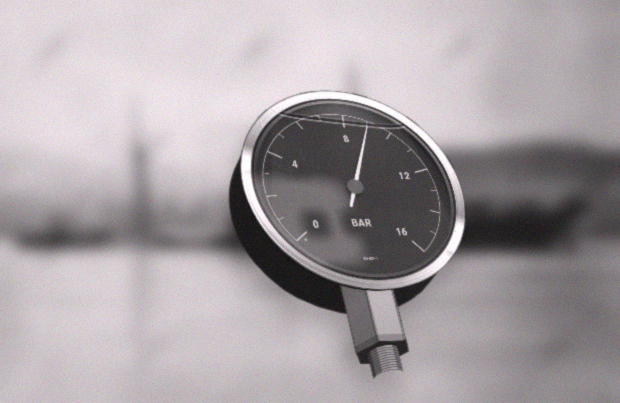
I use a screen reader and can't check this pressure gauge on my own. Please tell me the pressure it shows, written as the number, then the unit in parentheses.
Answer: 9 (bar)
